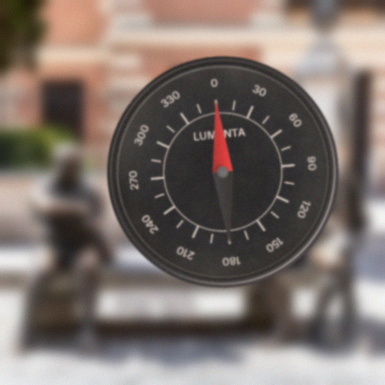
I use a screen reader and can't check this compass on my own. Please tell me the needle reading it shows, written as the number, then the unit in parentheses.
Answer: 0 (°)
